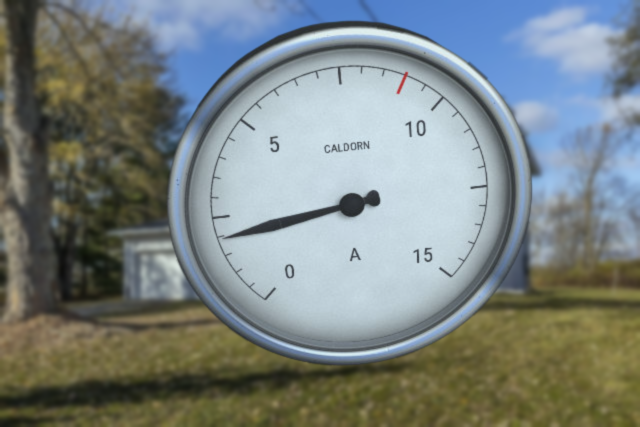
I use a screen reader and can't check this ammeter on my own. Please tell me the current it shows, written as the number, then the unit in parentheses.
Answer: 2 (A)
